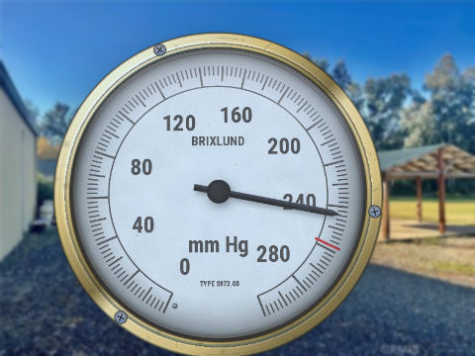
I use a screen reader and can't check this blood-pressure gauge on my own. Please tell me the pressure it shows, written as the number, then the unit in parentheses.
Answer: 244 (mmHg)
